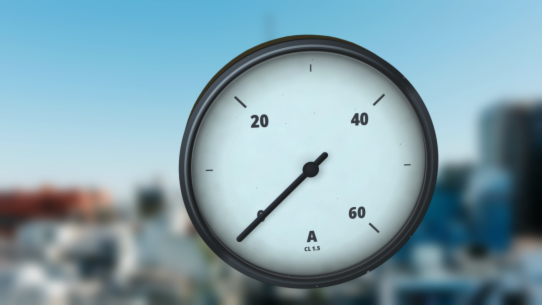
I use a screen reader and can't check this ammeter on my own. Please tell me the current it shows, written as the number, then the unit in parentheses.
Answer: 0 (A)
